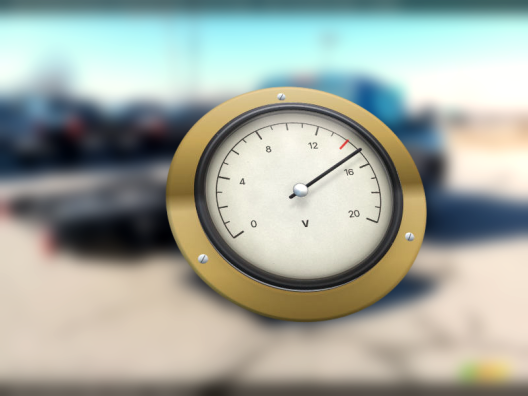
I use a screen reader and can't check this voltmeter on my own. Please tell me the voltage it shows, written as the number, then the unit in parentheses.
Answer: 15 (V)
